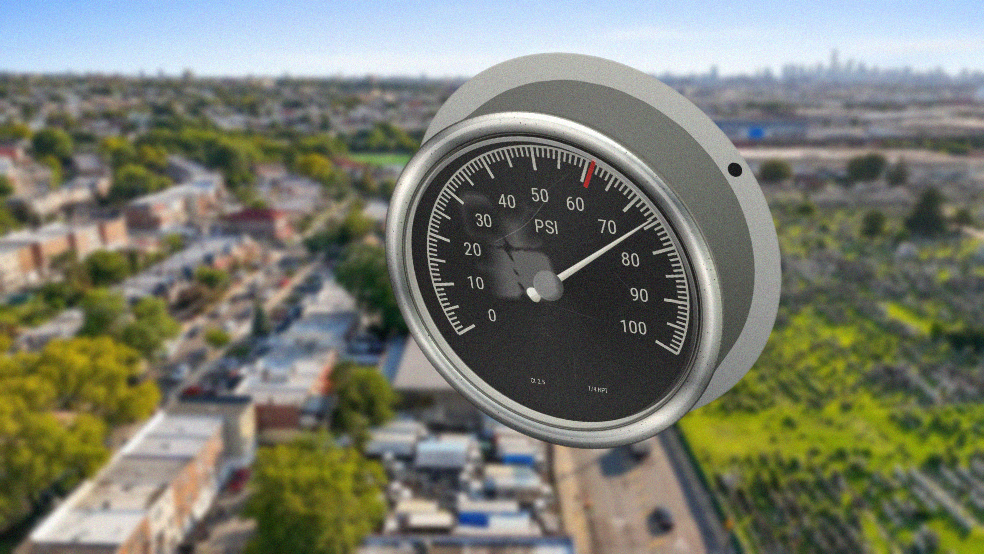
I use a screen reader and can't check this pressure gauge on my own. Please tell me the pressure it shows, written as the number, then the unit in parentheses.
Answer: 74 (psi)
